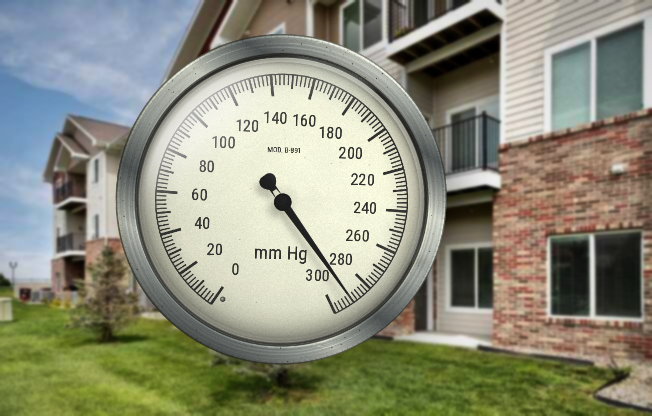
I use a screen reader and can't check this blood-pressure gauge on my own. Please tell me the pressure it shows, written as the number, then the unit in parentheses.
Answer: 290 (mmHg)
